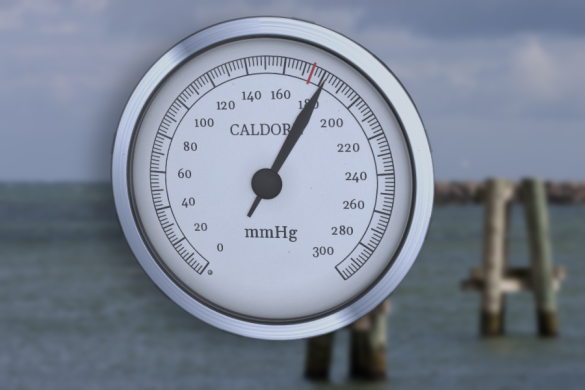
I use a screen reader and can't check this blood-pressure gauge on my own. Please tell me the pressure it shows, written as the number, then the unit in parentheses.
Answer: 182 (mmHg)
